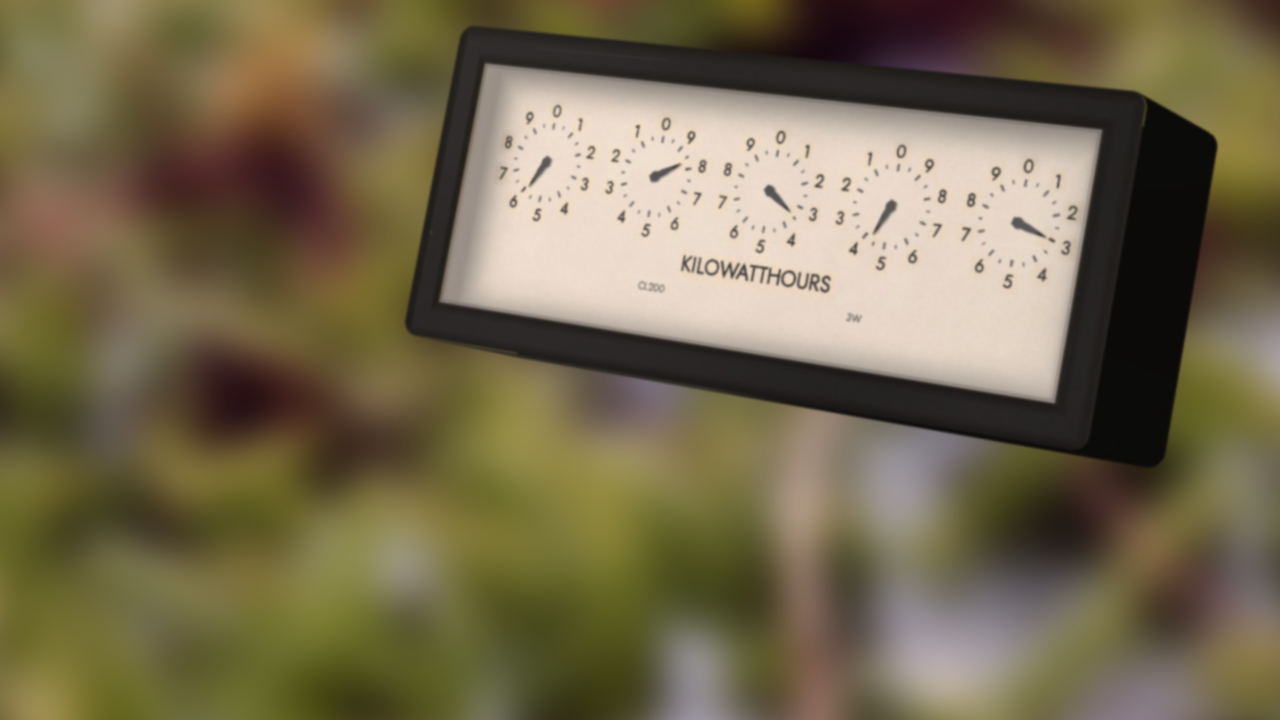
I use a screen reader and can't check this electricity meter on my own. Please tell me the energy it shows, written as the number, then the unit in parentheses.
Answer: 58343 (kWh)
